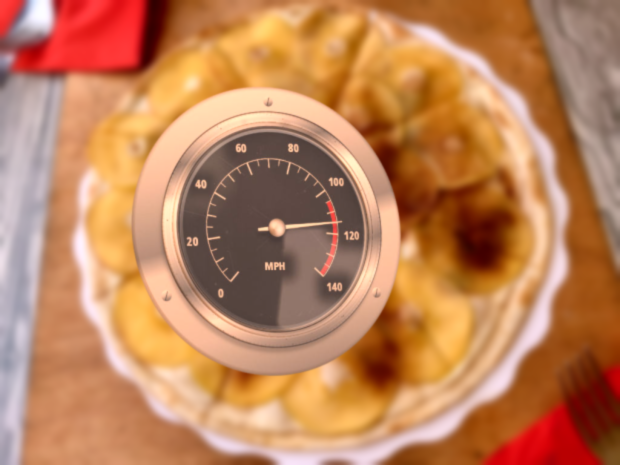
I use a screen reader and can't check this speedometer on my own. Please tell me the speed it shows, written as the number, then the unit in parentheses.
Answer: 115 (mph)
